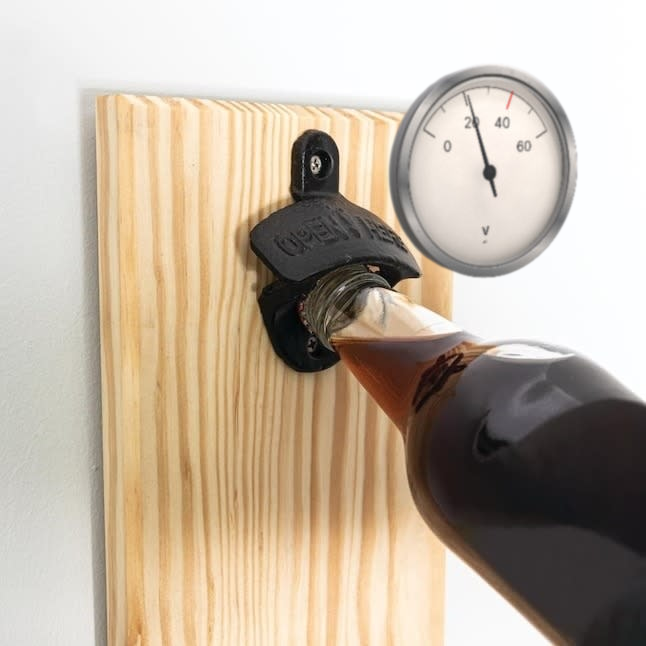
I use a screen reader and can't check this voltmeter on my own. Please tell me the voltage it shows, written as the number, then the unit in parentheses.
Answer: 20 (V)
